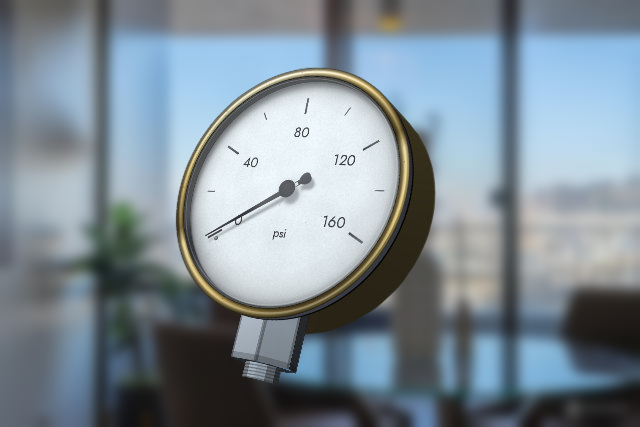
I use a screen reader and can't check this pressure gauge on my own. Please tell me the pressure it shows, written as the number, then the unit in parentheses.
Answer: 0 (psi)
